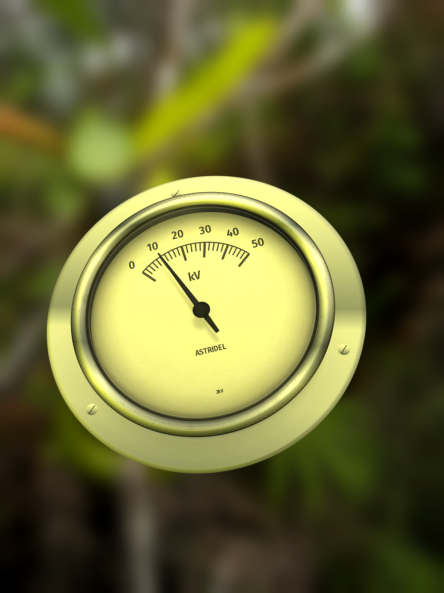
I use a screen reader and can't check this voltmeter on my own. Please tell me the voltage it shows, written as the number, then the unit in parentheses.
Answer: 10 (kV)
